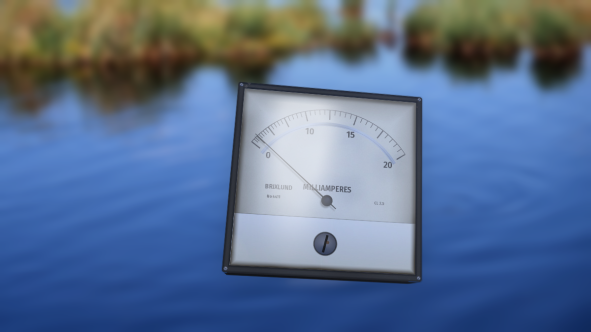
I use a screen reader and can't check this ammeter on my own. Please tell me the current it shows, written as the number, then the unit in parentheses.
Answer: 2.5 (mA)
